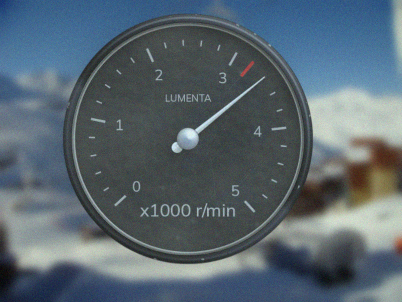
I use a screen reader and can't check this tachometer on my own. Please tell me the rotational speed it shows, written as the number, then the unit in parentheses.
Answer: 3400 (rpm)
